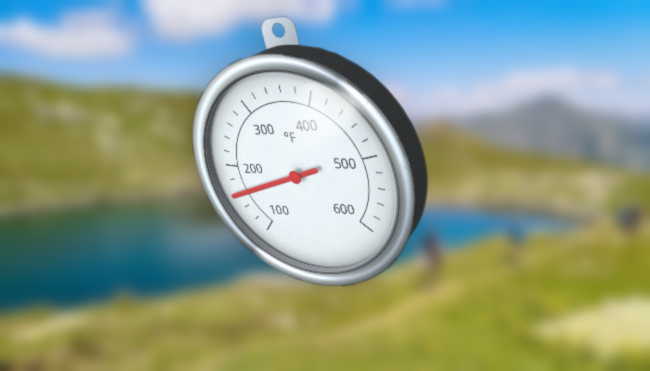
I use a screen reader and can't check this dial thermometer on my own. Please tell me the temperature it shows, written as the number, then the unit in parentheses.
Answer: 160 (°F)
